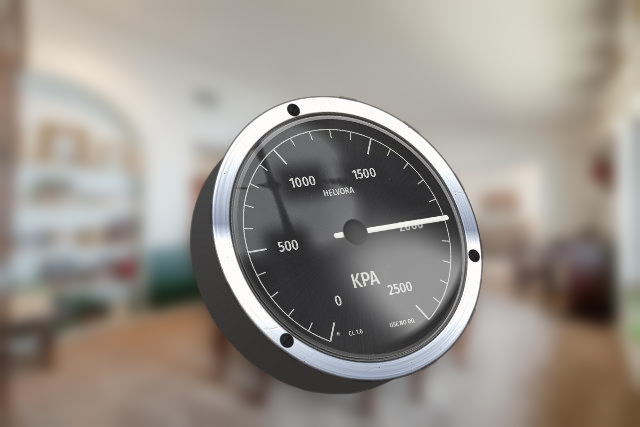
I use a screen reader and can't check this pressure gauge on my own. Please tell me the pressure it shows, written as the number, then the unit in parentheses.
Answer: 2000 (kPa)
